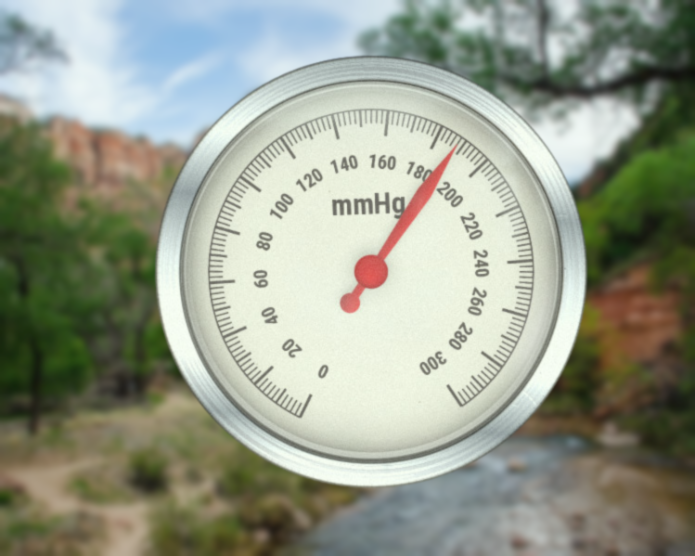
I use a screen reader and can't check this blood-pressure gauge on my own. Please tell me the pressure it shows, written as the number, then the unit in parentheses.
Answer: 188 (mmHg)
